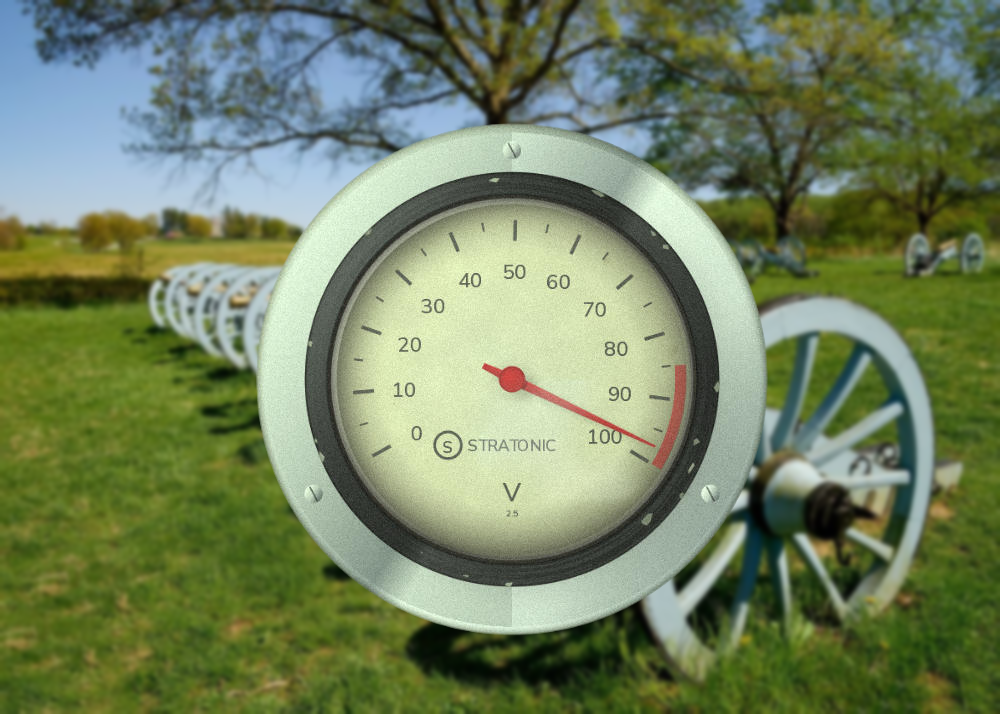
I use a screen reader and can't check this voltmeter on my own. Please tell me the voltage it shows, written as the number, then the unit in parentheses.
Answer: 97.5 (V)
